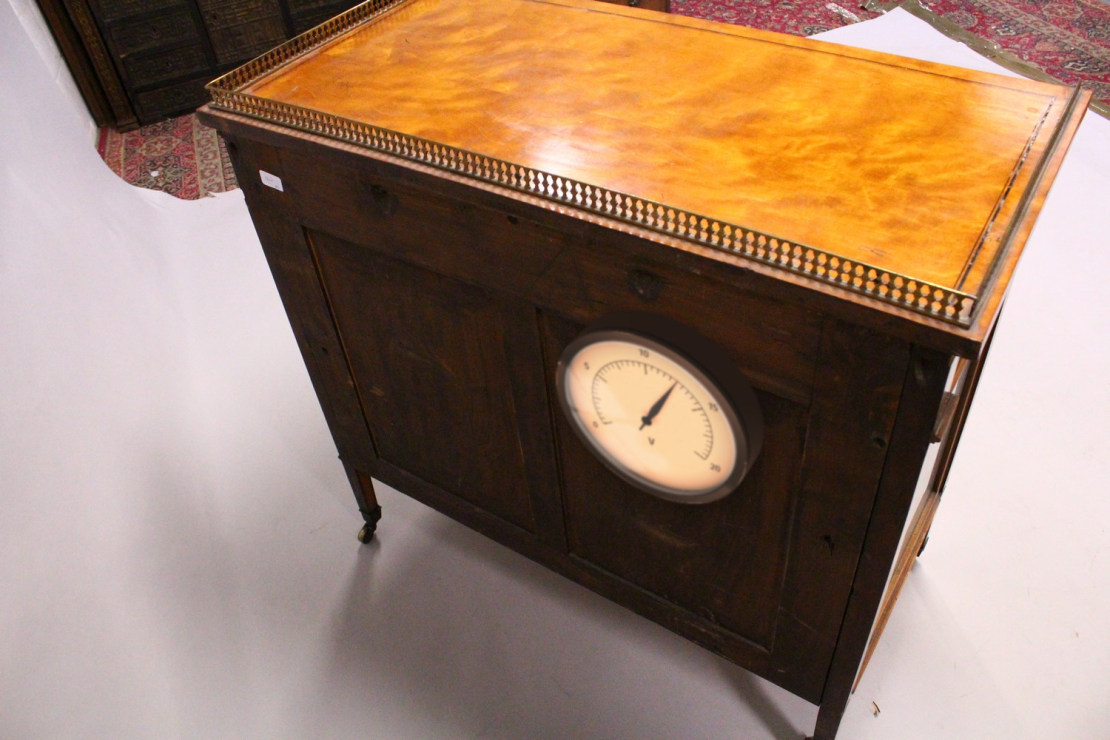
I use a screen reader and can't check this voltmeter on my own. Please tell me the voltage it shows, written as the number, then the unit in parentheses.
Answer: 12.5 (V)
